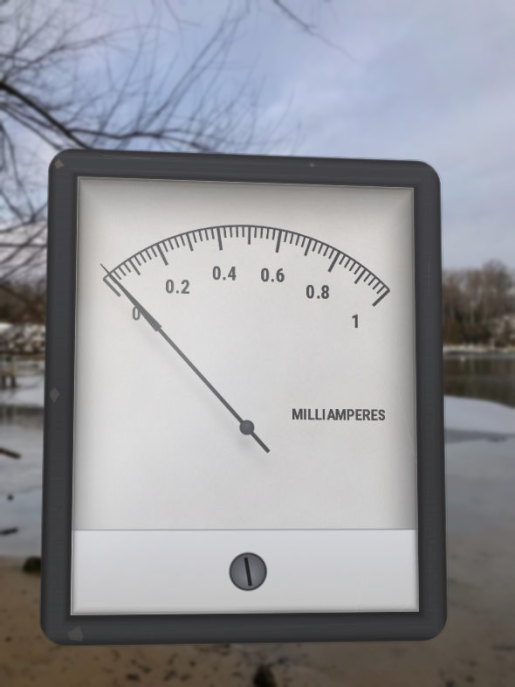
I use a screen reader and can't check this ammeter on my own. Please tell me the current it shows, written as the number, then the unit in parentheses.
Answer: 0.02 (mA)
